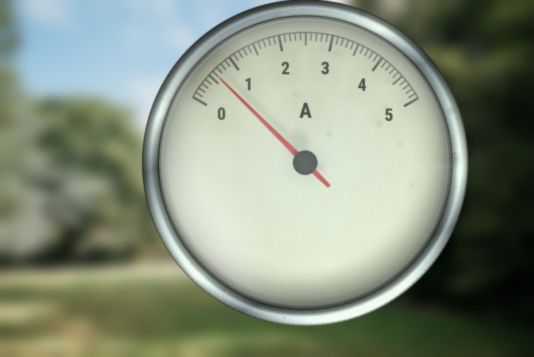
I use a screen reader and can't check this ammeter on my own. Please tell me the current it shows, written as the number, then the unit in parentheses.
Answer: 0.6 (A)
